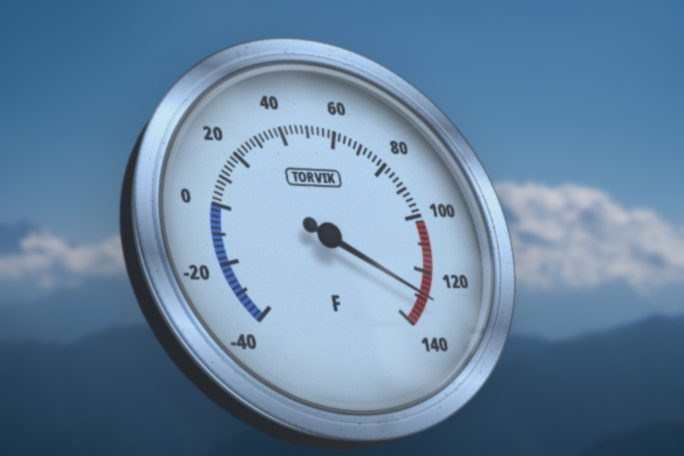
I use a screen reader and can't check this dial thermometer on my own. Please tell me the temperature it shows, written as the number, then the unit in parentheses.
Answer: 130 (°F)
